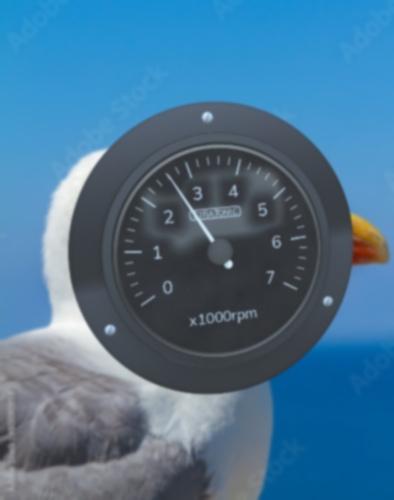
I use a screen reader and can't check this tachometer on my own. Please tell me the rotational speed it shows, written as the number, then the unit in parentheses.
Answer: 2600 (rpm)
